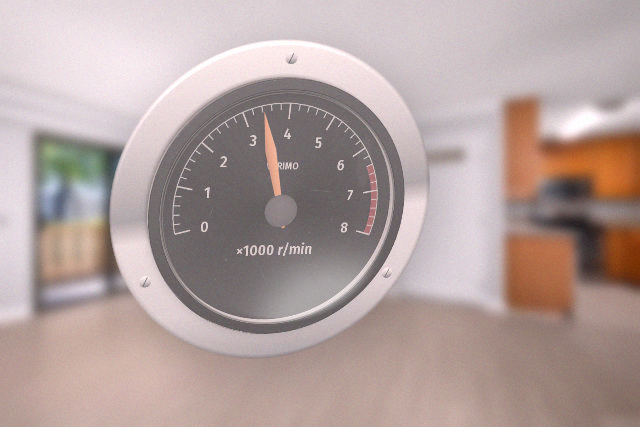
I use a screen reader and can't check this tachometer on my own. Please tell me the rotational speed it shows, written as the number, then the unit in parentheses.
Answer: 3400 (rpm)
